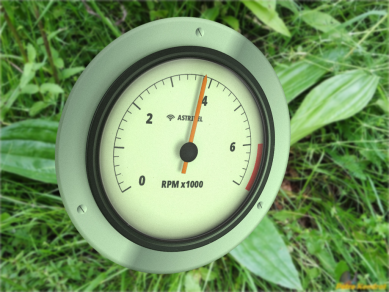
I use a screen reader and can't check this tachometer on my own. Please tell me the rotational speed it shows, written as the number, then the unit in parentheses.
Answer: 3800 (rpm)
